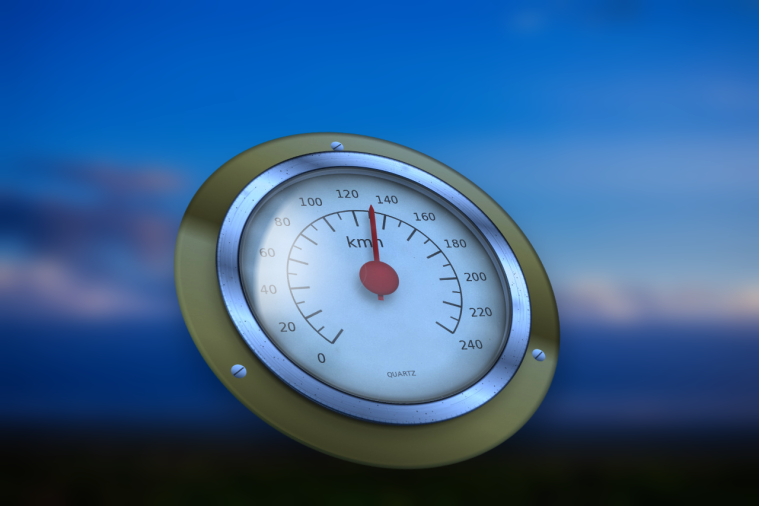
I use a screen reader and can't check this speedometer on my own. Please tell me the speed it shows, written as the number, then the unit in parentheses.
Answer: 130 (km/h)
